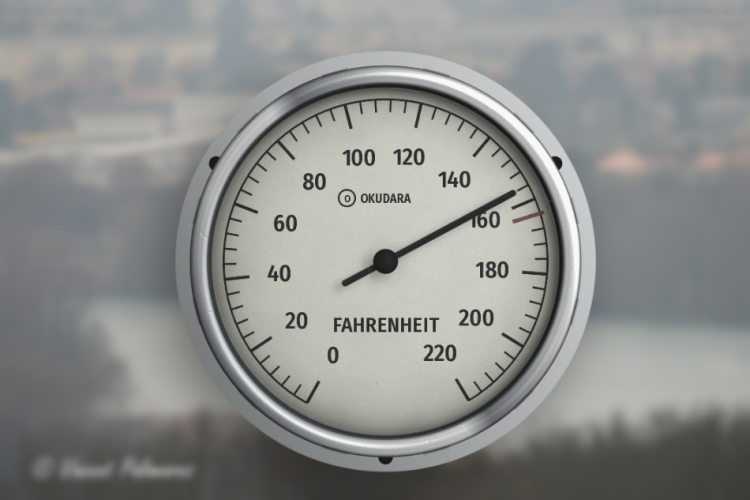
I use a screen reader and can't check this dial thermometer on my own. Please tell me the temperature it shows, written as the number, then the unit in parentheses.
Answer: 156 (°F)
